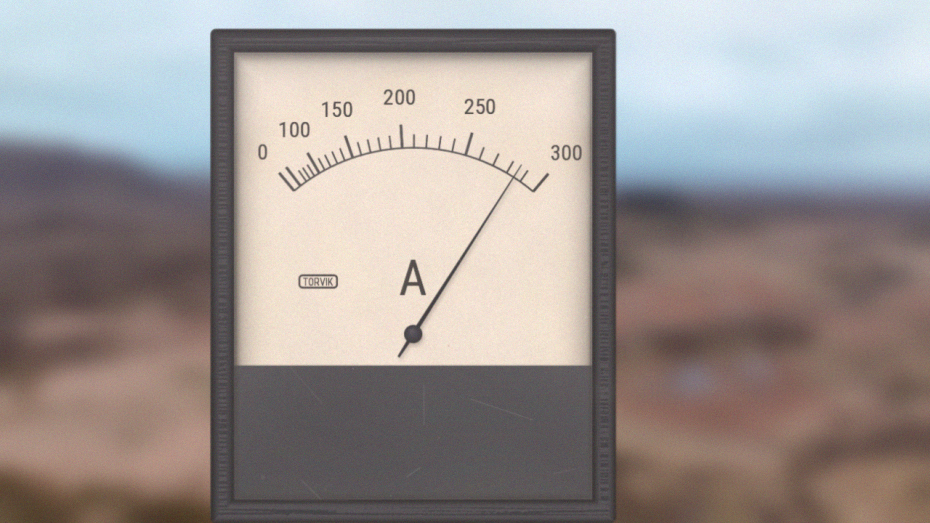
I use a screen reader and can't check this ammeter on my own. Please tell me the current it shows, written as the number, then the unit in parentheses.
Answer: 285 (A)
